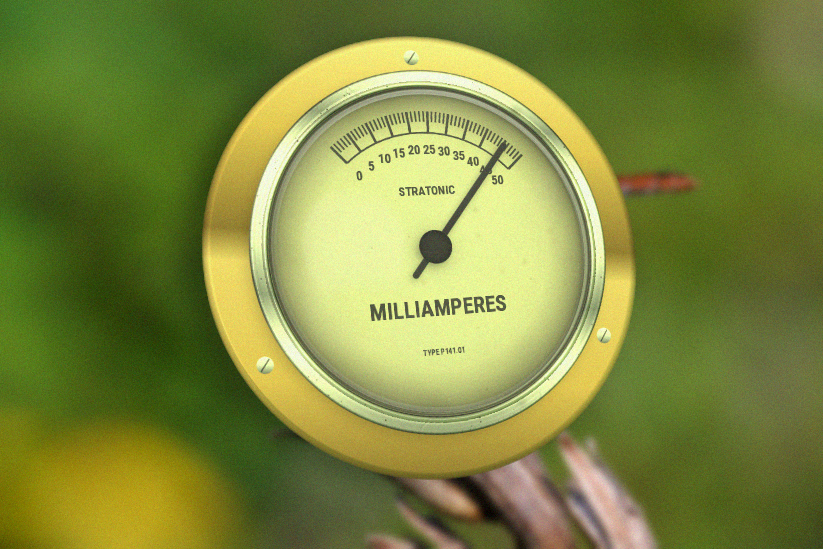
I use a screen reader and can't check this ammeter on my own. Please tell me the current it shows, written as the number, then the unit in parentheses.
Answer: 45 (mA)
